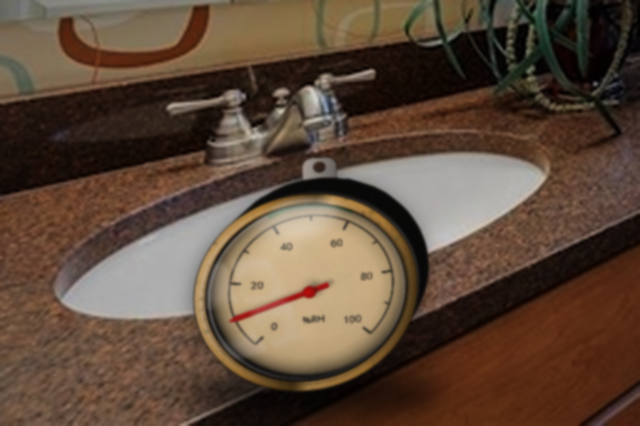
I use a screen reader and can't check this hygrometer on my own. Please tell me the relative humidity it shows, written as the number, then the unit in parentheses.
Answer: 10 (%)
